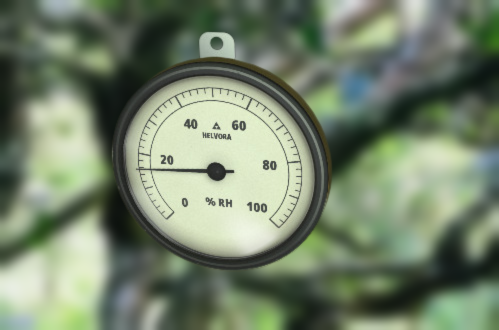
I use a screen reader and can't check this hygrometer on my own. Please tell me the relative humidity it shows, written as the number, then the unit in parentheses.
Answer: 16 (%)
